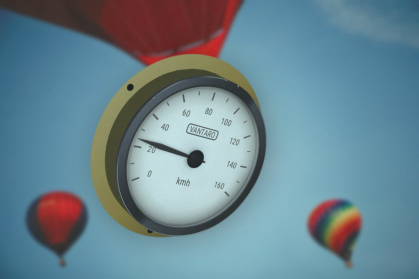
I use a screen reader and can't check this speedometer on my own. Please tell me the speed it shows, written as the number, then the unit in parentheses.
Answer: 25 (km/h)
